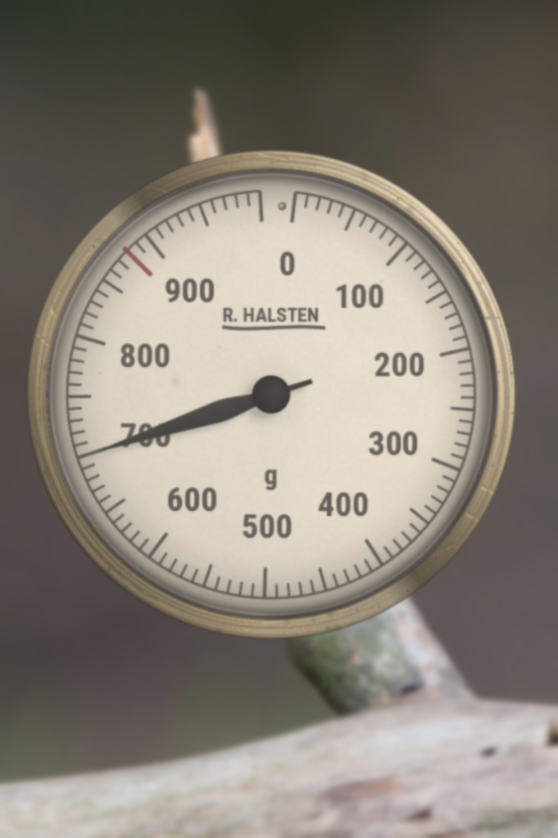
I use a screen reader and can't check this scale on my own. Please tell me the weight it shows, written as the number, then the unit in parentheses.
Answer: 700 (g)
